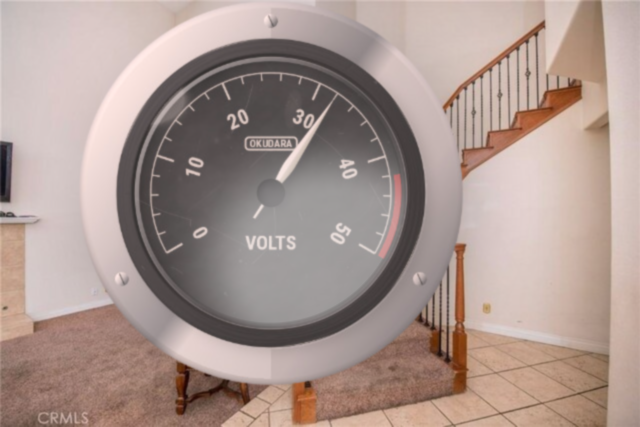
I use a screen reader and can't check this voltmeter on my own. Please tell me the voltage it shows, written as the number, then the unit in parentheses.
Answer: 32 (V)
